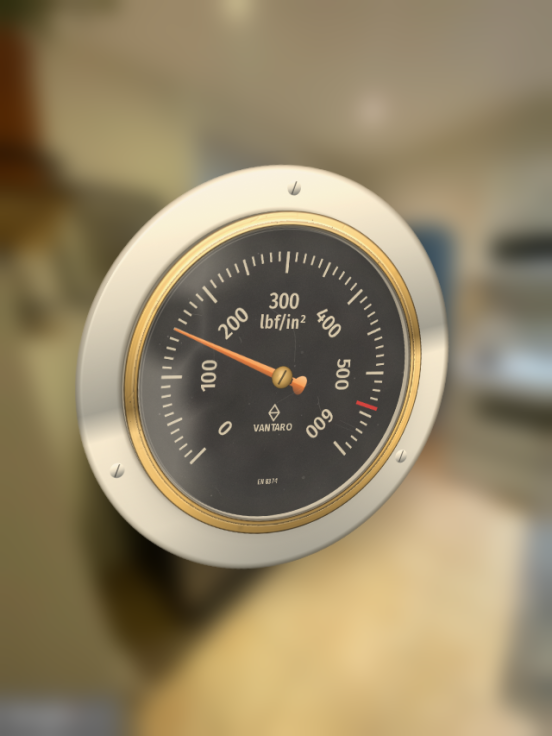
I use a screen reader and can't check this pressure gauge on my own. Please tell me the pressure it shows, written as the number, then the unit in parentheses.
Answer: 150 (psi)
